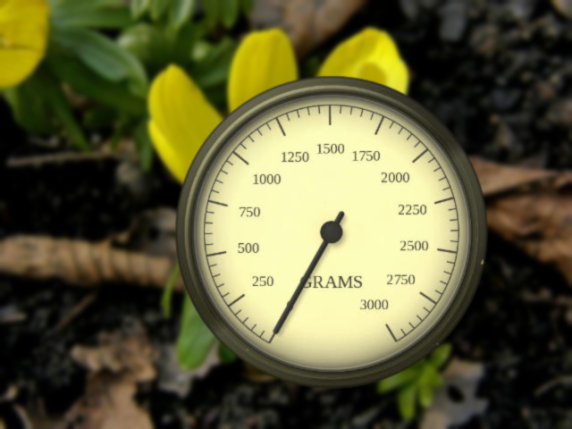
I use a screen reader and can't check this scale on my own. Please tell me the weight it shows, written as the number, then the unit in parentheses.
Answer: 0 (g)
